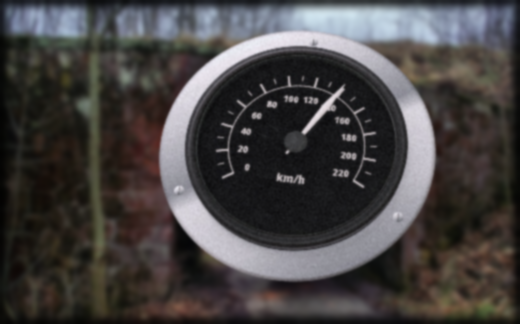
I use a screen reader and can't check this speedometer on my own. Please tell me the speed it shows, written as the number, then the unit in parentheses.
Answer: 140 (km/h)
